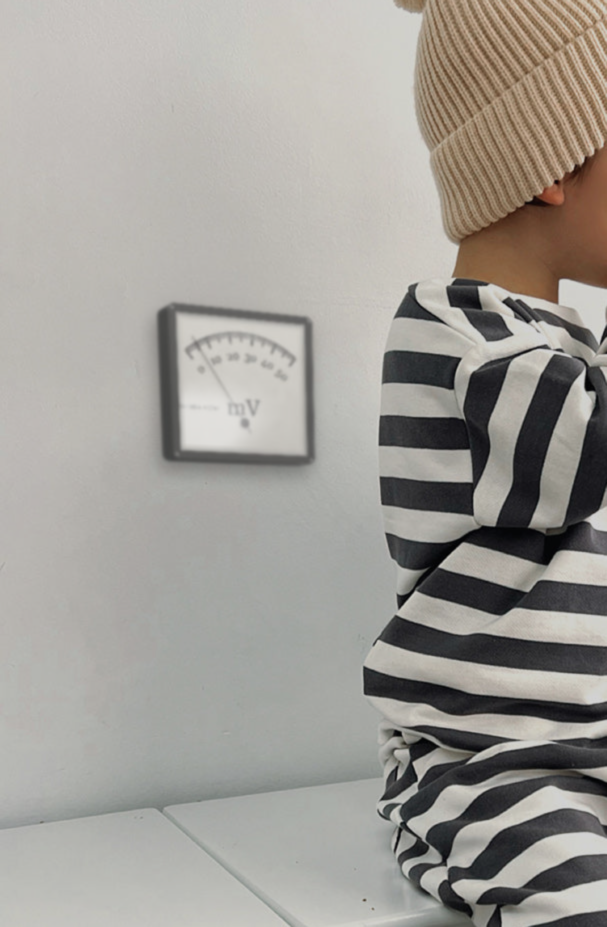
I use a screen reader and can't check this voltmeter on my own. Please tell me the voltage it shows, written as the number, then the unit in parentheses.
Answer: 5 (mV)
